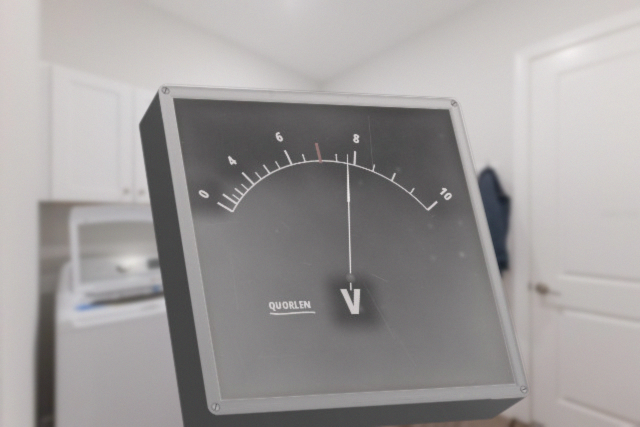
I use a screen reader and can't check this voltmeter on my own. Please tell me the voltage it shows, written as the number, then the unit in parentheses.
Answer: 7.75 (V)
